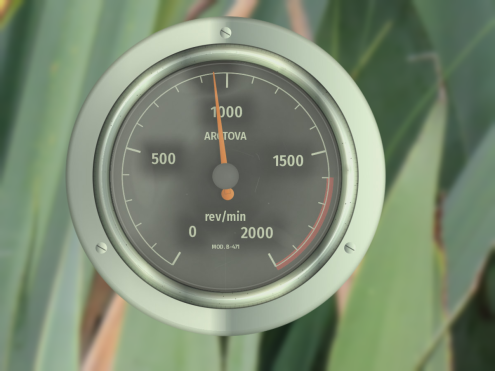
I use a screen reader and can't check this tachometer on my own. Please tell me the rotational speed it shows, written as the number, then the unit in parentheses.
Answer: 950 (rpm)
